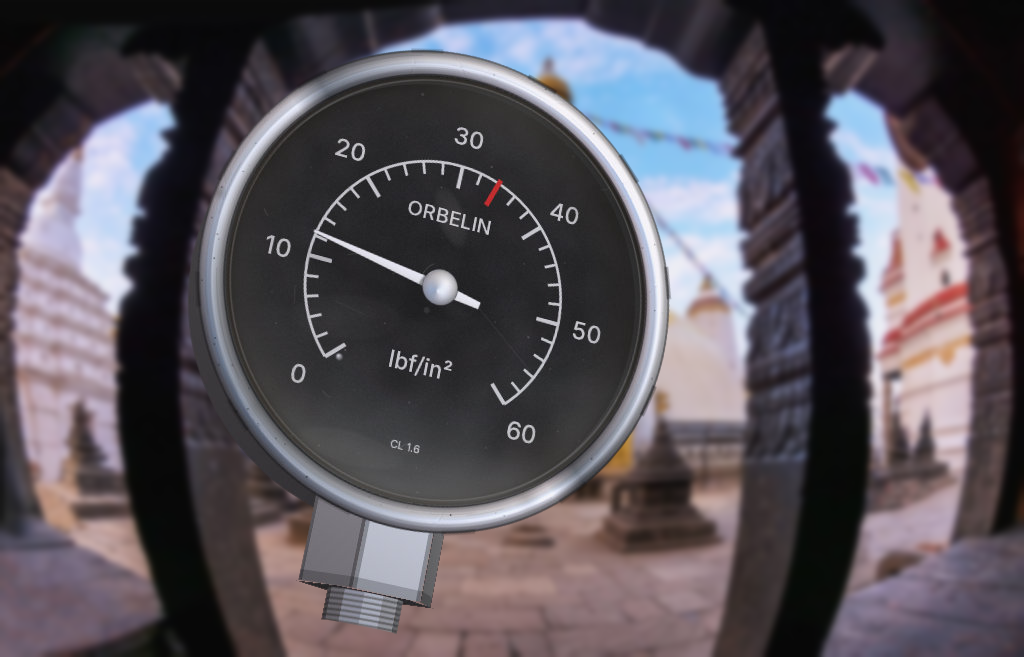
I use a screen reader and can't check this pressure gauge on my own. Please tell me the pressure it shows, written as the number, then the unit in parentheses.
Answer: 12 (psi)
